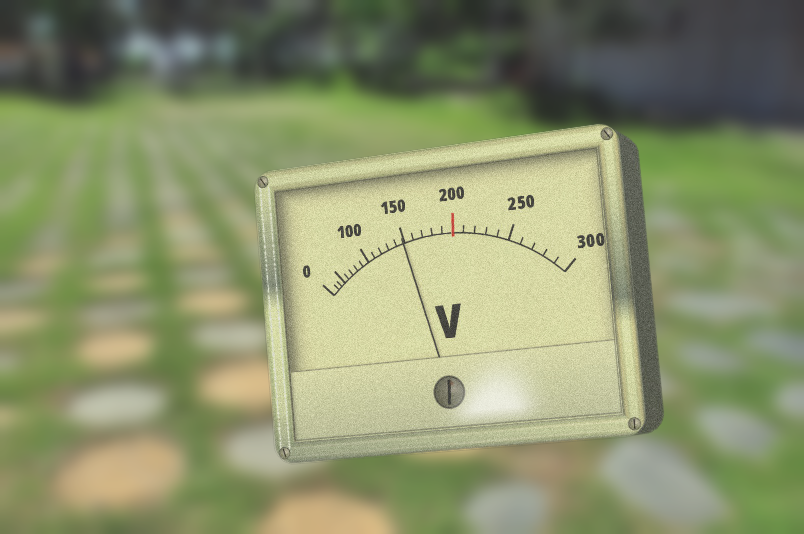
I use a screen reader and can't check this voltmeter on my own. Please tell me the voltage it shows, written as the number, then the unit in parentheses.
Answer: 150 (V)
